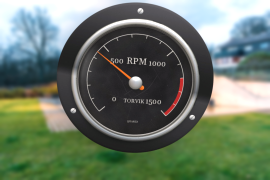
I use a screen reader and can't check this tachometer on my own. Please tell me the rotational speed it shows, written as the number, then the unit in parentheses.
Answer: 450 (rpm)
